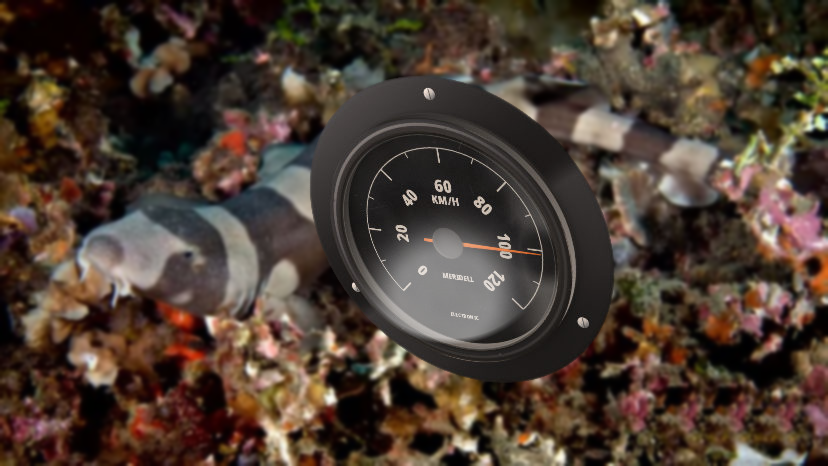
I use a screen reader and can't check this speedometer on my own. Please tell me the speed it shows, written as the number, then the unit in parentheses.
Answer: 100 (km/h)
